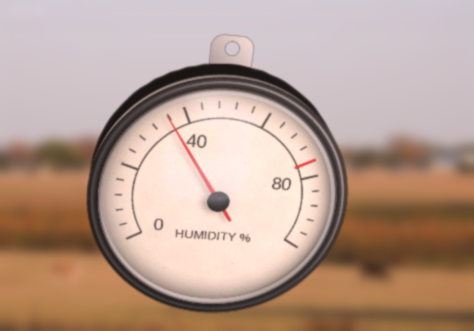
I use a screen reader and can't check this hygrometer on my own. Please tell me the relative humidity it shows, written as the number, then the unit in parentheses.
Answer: 36 (%)
